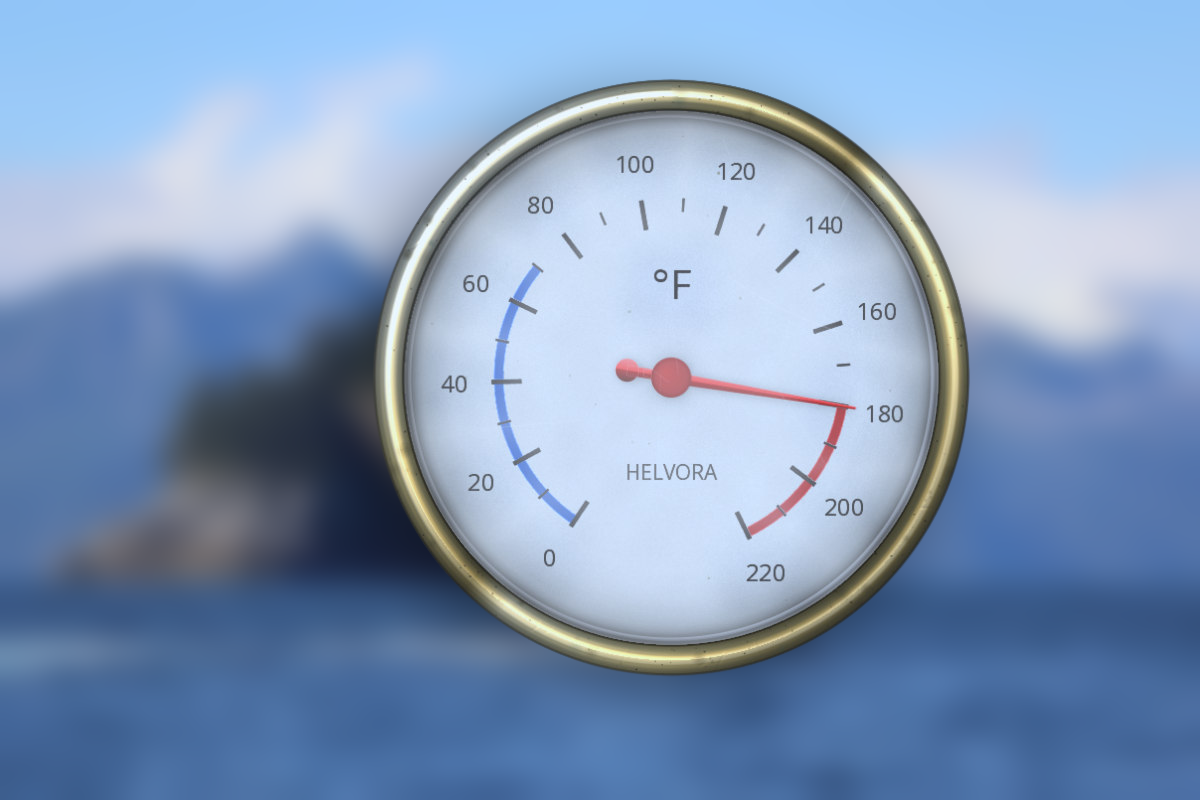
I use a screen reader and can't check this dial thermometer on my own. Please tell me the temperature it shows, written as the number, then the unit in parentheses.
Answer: 180 (°F)
